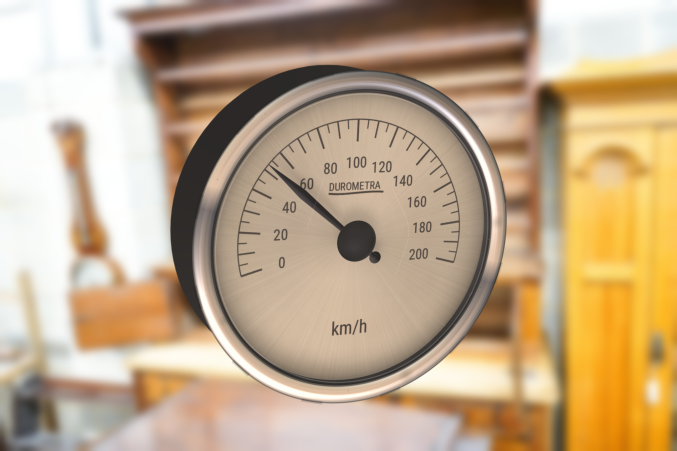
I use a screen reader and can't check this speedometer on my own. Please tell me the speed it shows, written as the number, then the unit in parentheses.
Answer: 52.5 (km/h)
